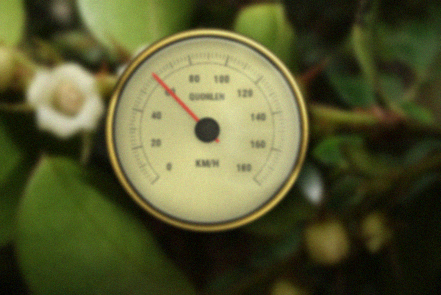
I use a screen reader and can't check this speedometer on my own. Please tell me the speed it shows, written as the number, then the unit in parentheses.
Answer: 60 (km/h)
